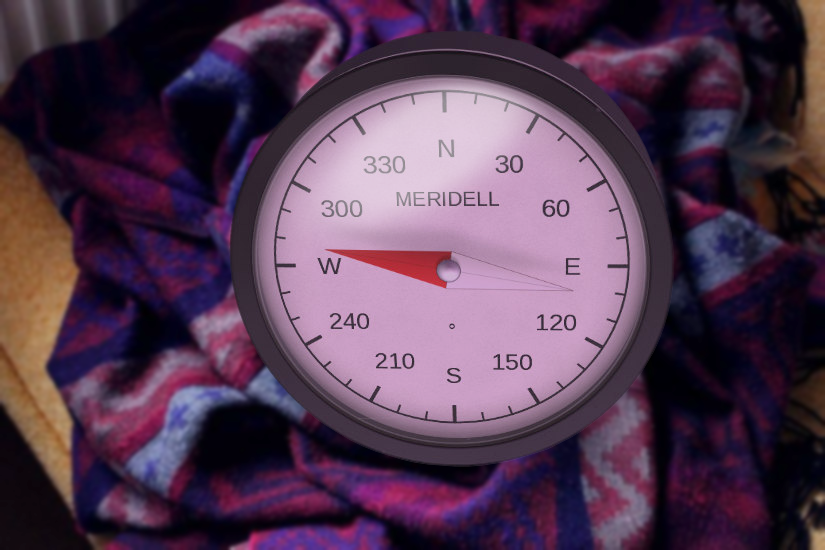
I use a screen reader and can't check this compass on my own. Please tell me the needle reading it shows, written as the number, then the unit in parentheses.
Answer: 280 (°)
